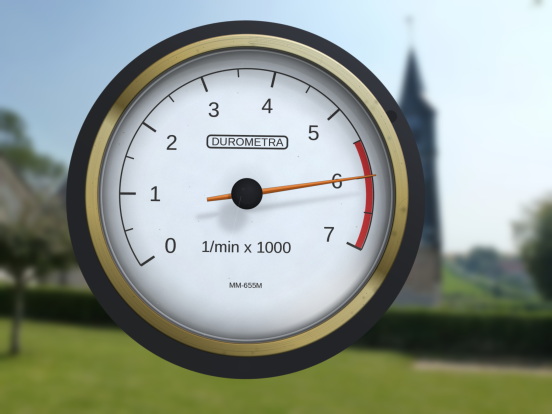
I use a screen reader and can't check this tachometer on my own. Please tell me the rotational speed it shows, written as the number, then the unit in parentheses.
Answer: 6000 (rpm)
